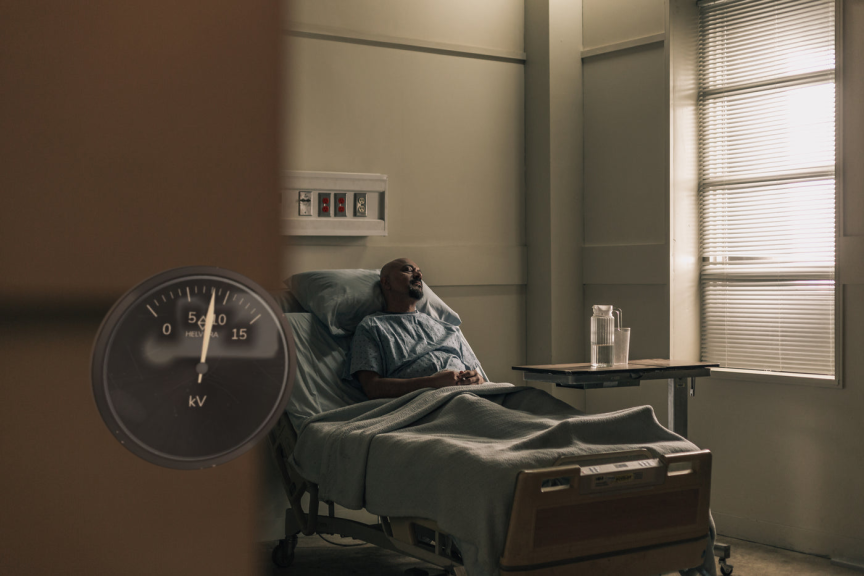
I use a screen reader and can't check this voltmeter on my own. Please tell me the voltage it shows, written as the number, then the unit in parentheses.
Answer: 8 (kV)
